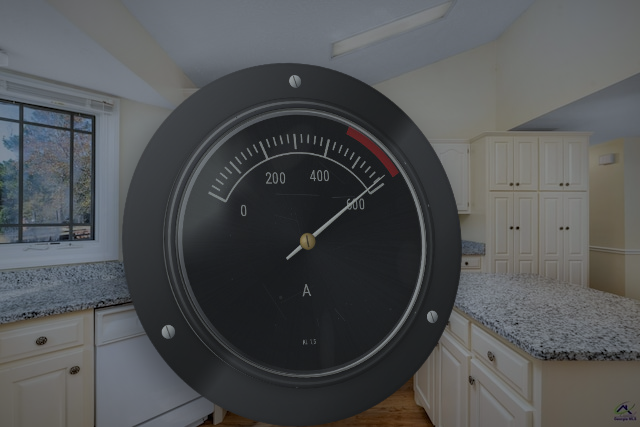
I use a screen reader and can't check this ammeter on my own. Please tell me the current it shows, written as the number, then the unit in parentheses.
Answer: 580 (A)
